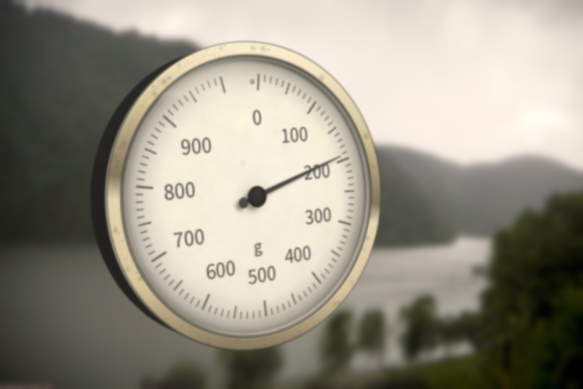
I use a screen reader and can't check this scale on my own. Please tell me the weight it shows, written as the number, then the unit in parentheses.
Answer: 190 (g)
